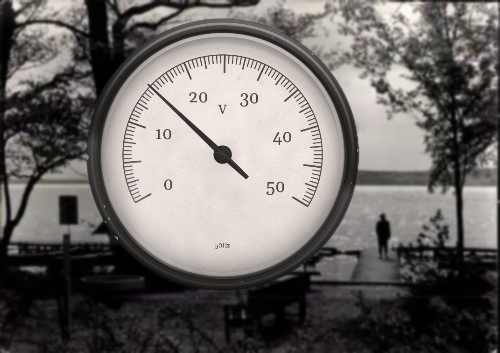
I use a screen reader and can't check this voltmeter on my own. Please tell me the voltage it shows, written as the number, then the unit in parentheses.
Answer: 15 (V)
